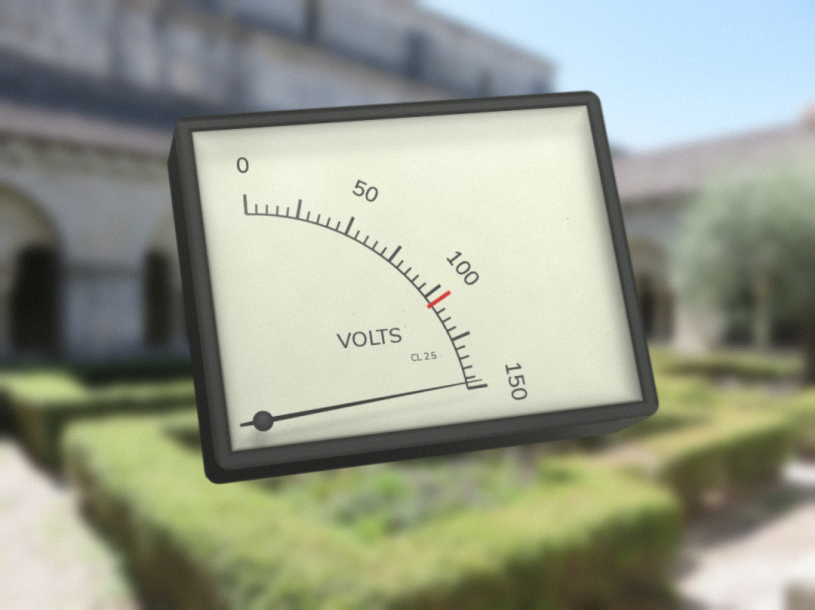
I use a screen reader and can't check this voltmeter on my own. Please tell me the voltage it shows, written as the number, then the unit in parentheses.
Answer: 147.5 (V)
